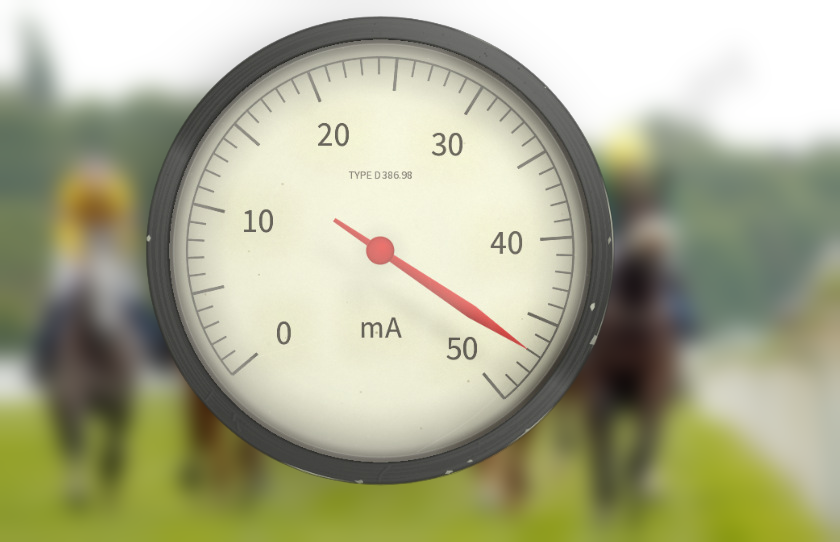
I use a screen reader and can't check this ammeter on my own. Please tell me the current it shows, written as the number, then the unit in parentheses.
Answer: 47 (mA)
